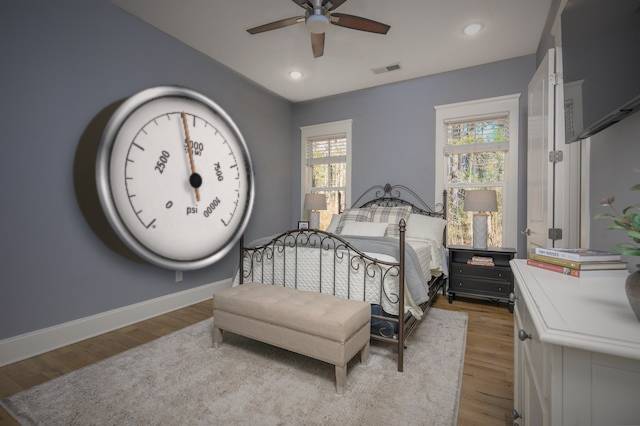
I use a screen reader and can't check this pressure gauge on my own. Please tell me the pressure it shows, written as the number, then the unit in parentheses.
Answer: 4500 (psi)
